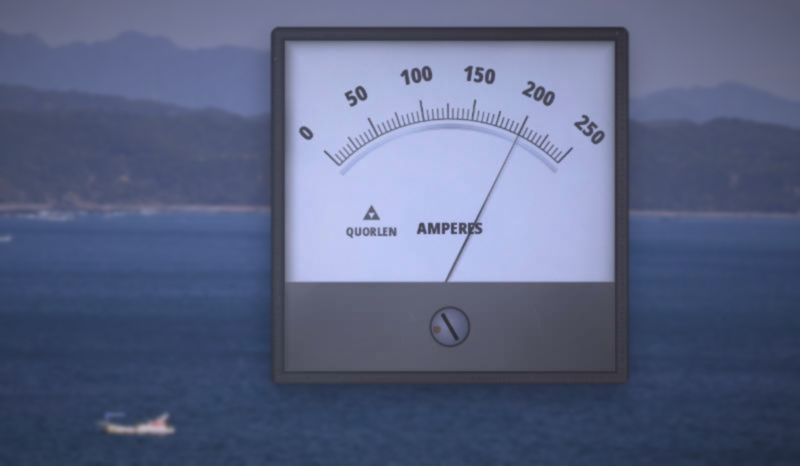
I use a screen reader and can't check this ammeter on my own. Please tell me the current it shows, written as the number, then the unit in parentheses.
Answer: 200 (A)
